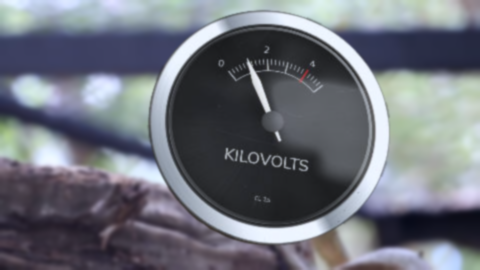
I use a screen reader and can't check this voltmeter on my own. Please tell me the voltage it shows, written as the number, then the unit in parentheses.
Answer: 1 (kV)
